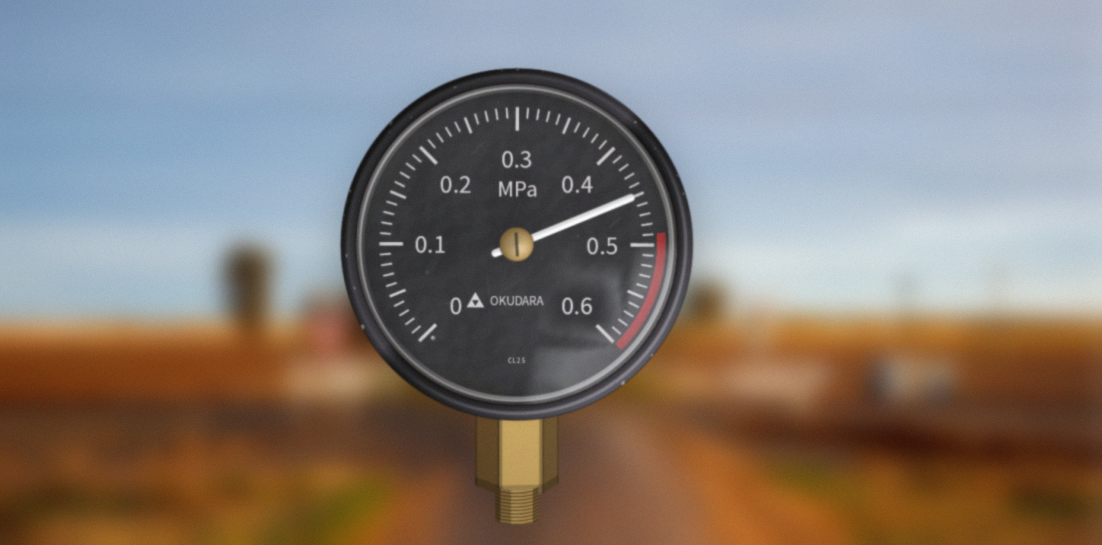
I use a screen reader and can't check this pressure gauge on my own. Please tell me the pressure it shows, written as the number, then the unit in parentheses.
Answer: 0.45 (MPa)
